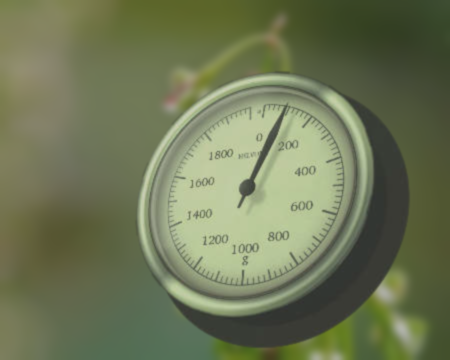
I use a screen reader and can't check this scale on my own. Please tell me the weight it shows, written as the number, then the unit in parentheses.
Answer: 100 (g)
